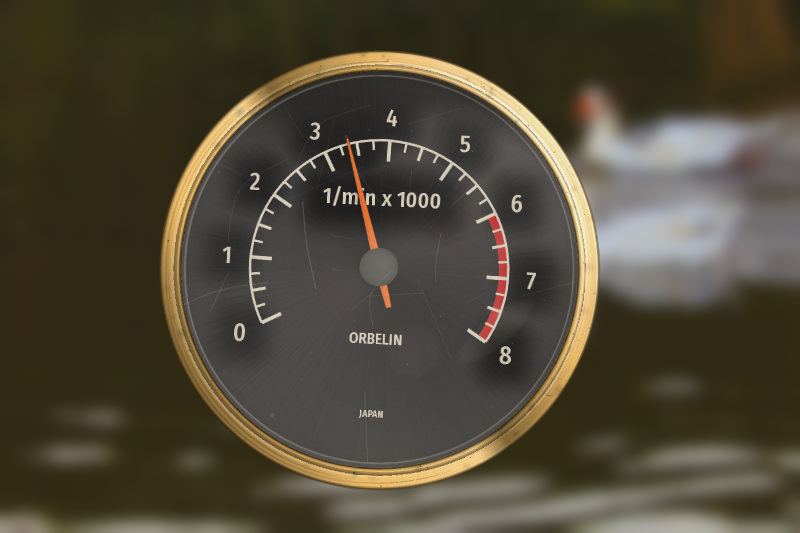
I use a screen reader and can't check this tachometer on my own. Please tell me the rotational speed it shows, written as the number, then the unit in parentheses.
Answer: 3375 (rpm)
